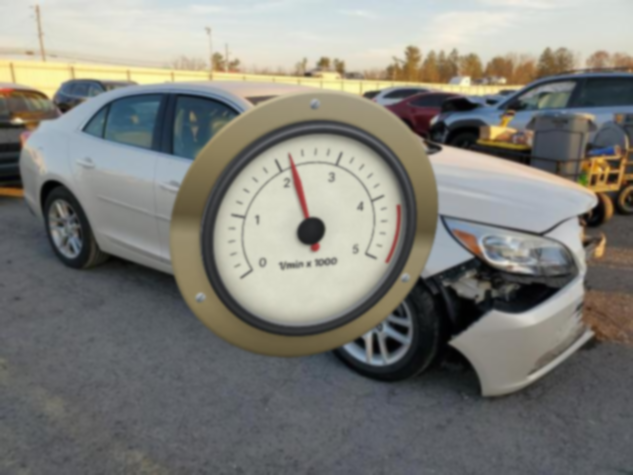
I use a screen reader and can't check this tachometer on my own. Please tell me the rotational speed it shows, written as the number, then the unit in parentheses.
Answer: 2200 (rpm)
